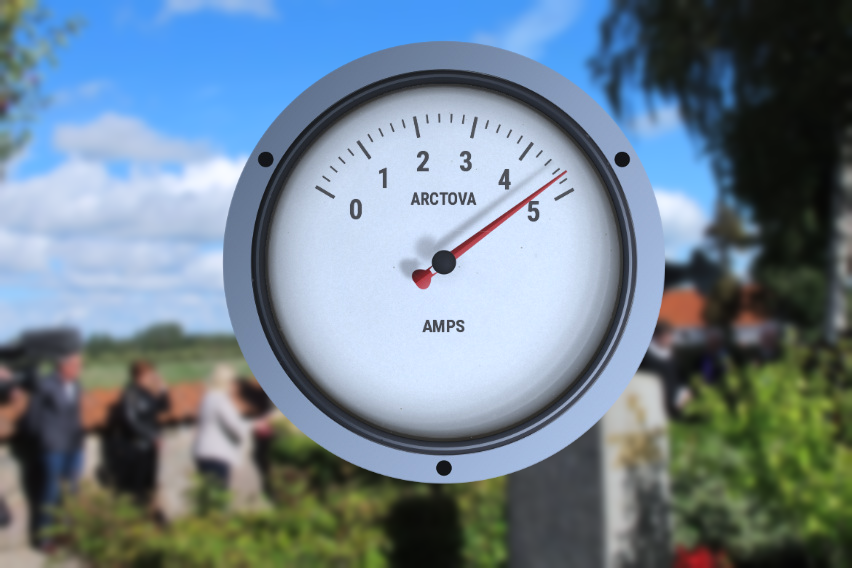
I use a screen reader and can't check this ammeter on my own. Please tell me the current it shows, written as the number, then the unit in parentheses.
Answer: 4.7 (A)
